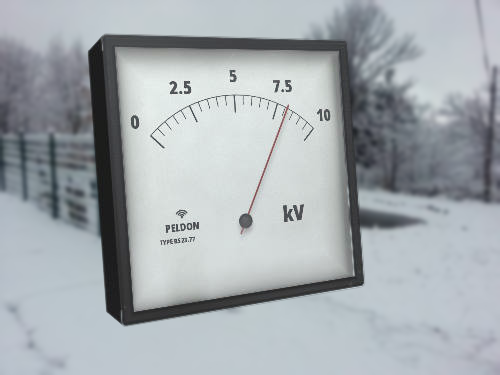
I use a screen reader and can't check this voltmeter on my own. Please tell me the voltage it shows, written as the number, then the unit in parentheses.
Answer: 8 (kV)
